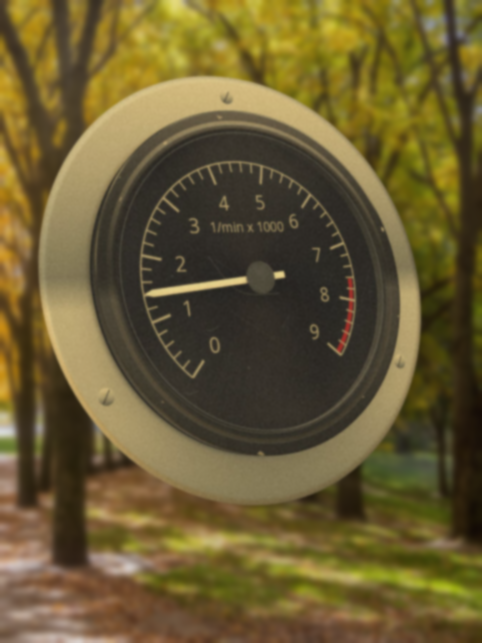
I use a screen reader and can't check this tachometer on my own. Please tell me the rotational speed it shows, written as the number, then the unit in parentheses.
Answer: 1400 (rpm)
